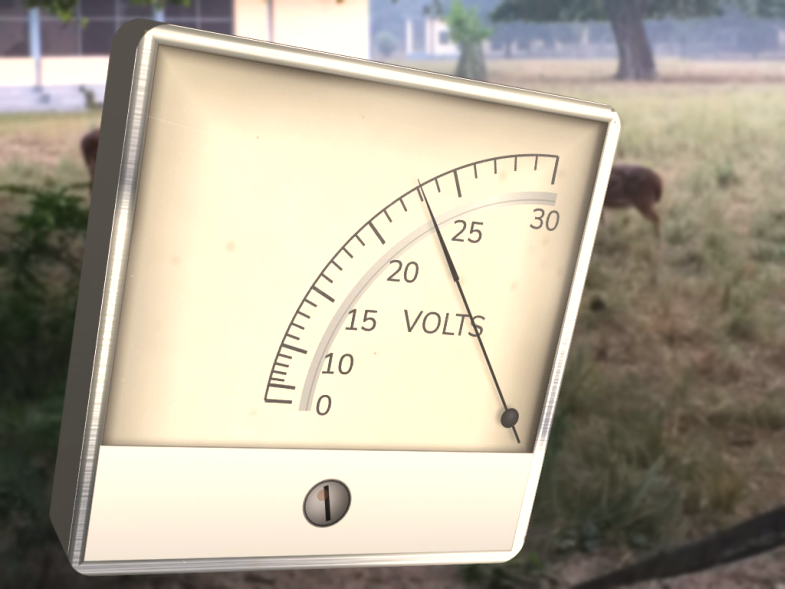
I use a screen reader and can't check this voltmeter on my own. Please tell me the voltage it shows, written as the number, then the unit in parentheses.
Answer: 23 (V)
